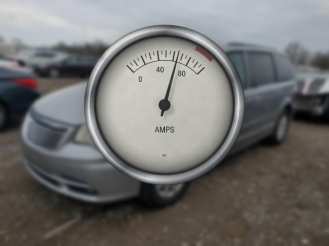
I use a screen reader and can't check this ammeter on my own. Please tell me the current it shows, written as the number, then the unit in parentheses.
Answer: 65 (A)
